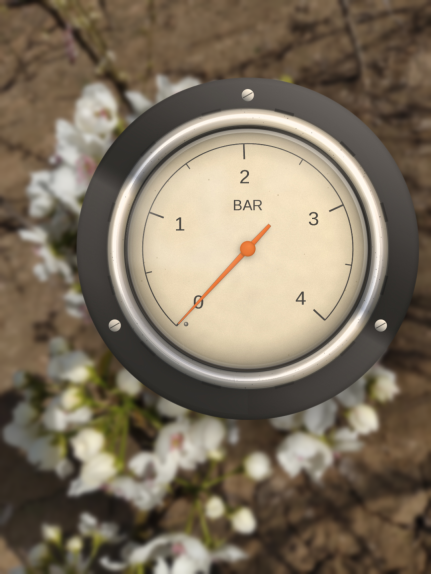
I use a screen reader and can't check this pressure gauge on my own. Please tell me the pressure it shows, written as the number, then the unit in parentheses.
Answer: 0 (bar)
